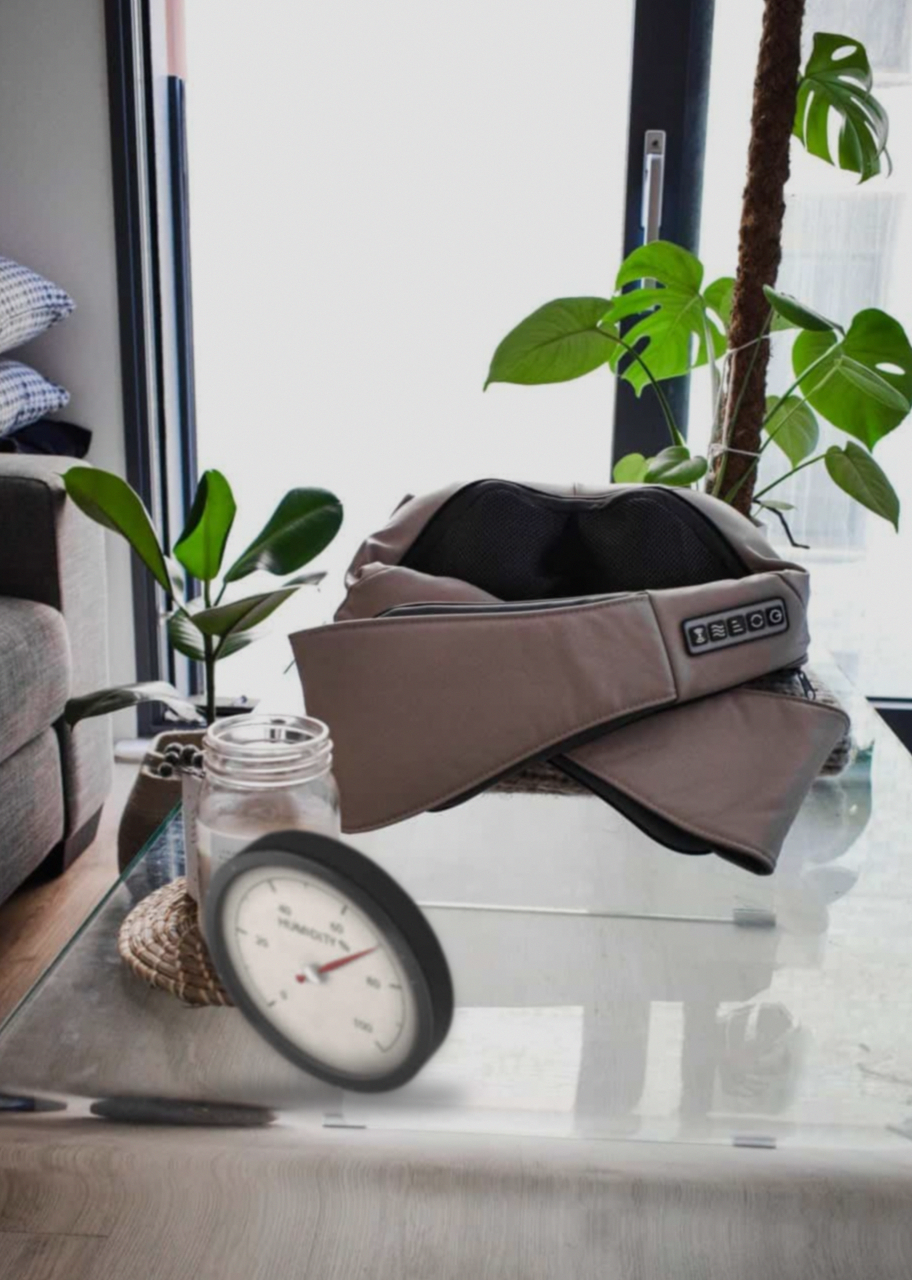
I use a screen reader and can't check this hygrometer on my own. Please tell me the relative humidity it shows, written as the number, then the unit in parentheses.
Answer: 70 (%)
